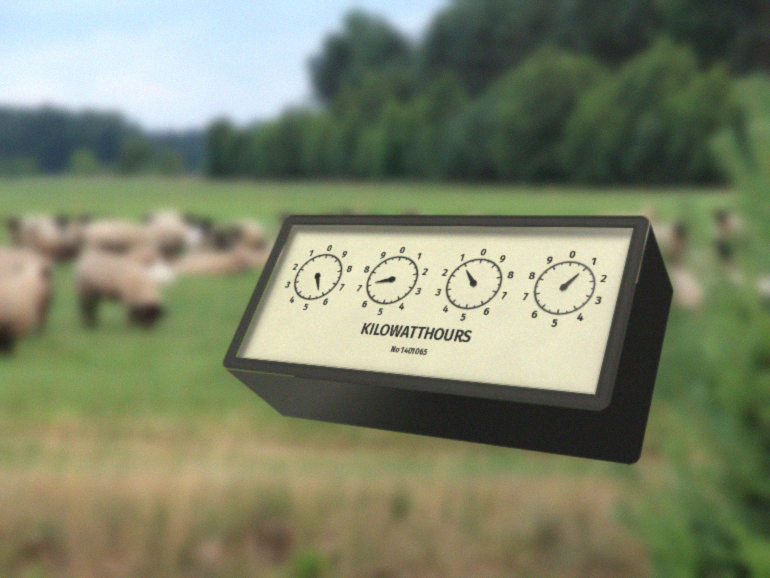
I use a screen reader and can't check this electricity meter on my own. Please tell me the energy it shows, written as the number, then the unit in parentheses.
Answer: 5711 (kWh)
